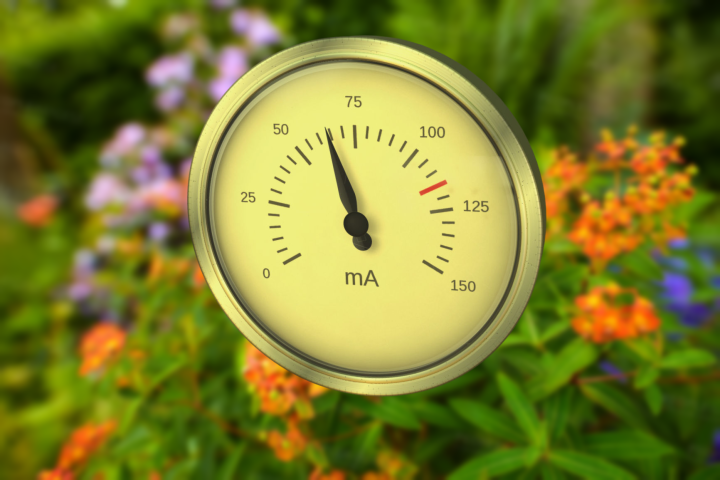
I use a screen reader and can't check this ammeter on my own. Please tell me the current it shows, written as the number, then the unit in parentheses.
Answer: 65 (mA)
